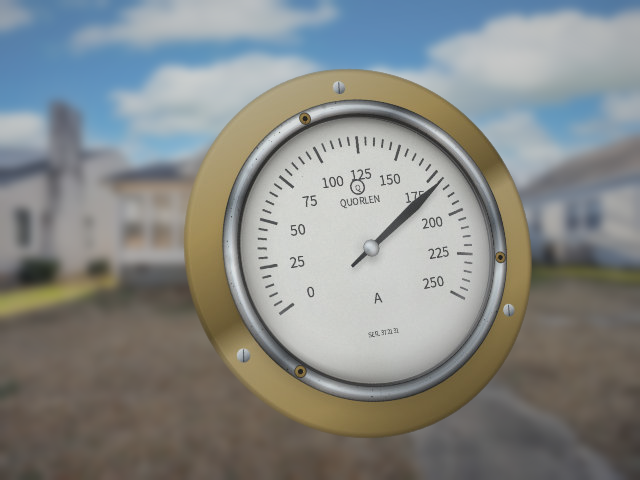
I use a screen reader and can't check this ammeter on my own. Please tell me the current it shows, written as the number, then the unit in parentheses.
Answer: 180 (A)
